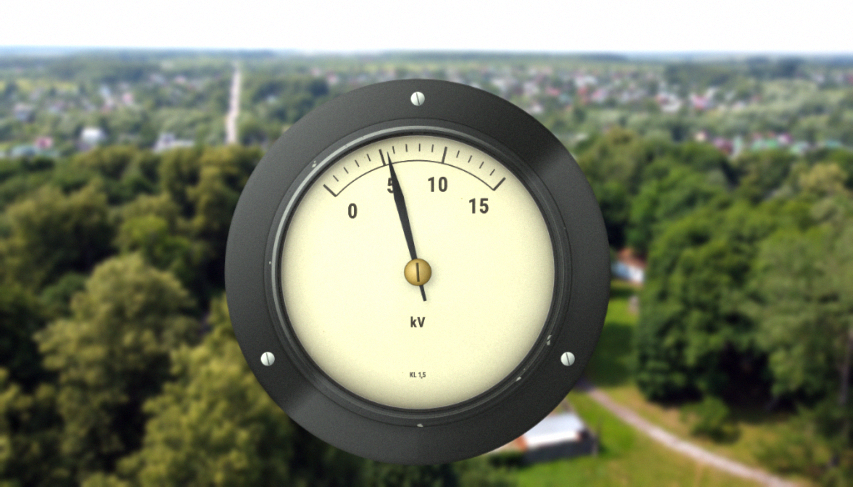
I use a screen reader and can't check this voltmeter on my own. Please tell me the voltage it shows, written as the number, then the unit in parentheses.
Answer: 5.5 (kV)
